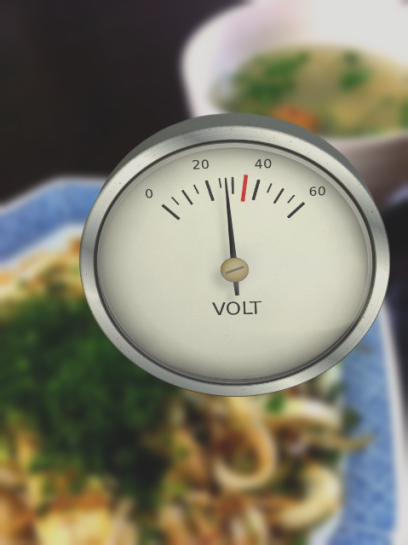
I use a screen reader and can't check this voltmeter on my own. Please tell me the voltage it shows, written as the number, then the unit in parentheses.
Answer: 27.5 (V)
